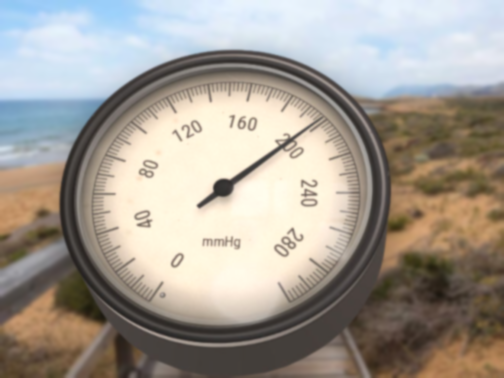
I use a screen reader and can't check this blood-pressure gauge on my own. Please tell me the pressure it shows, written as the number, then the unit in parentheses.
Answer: 200 (mmHg)
